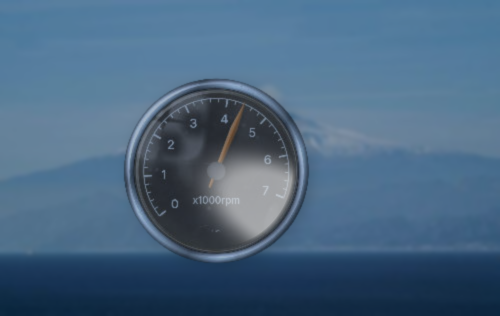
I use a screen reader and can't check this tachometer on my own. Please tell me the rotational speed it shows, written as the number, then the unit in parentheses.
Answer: 4400 (rpm)
